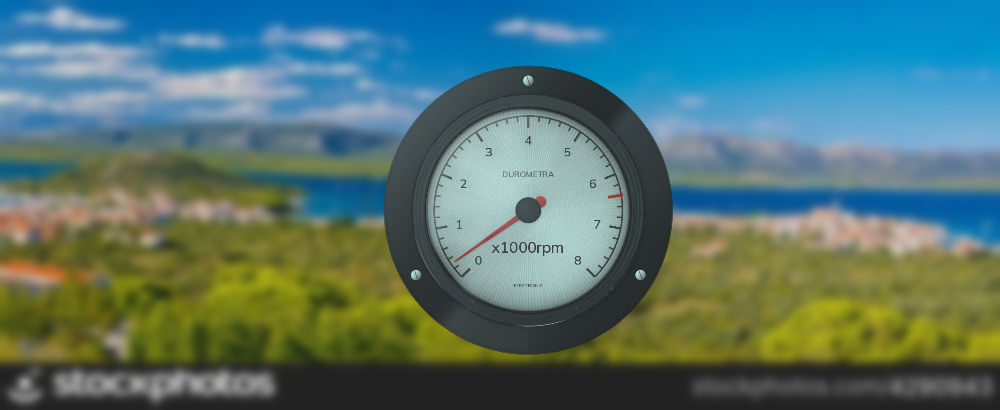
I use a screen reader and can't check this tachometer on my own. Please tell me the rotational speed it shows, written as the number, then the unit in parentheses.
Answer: 300 (rpm)
